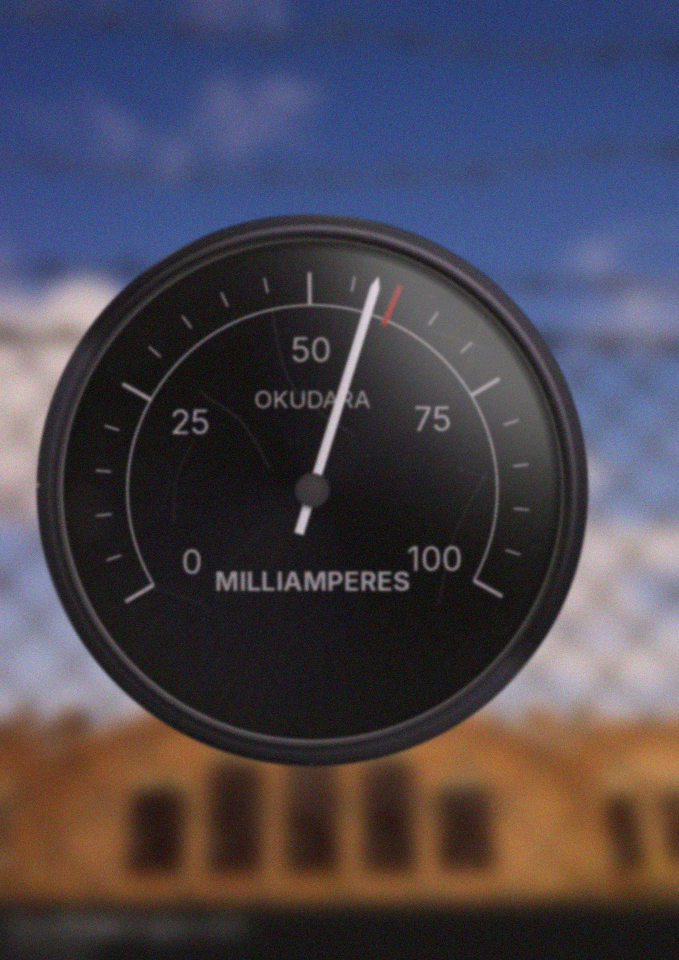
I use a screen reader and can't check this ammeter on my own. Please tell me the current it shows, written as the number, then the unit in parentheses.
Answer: 57.5 (mA)
